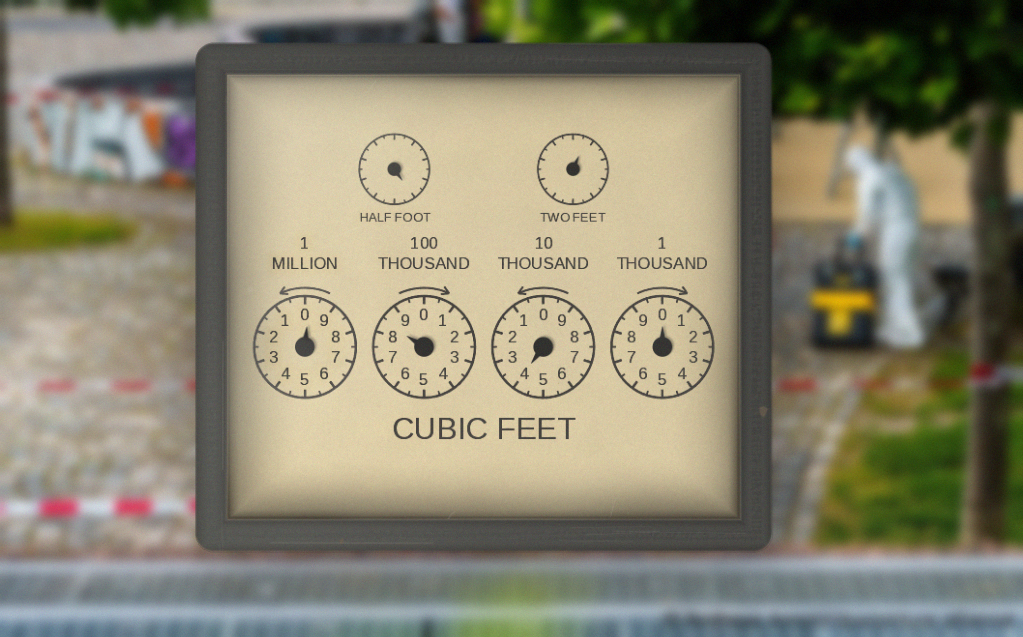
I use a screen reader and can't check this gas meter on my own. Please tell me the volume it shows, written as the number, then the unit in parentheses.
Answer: 984000 (ft³)
